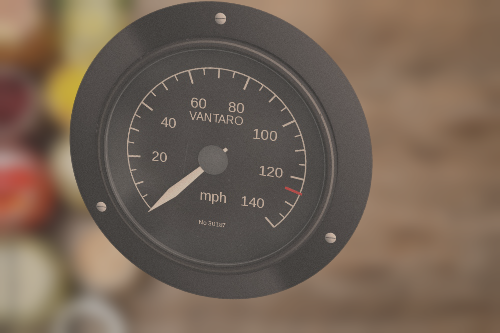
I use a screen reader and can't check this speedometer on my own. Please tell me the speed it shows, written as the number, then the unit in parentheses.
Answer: 0 (mph)
